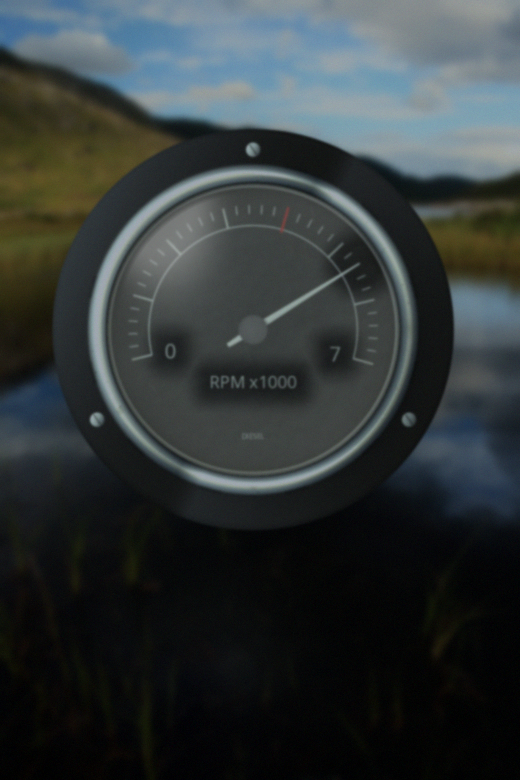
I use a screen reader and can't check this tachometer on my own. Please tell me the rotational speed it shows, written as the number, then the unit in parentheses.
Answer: 5400 (rpm)
